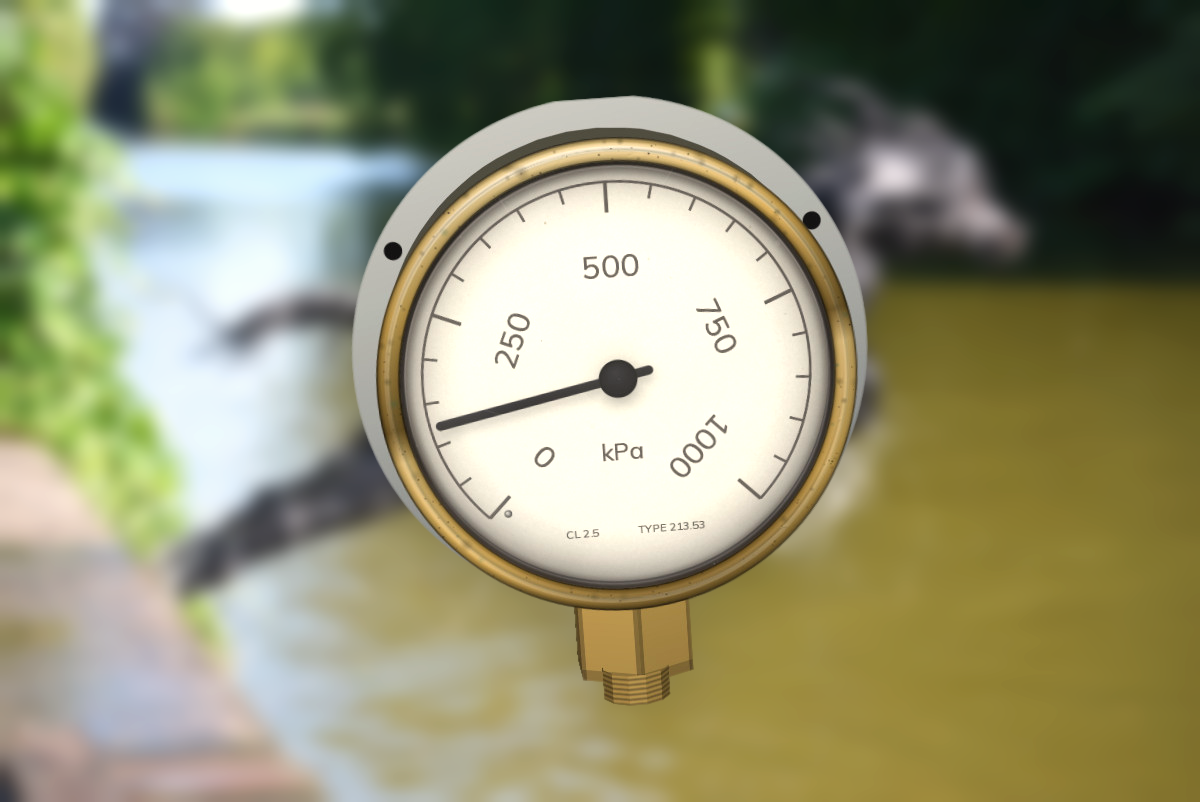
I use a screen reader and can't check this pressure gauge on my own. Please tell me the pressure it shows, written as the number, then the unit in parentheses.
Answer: 125 (kPa)
